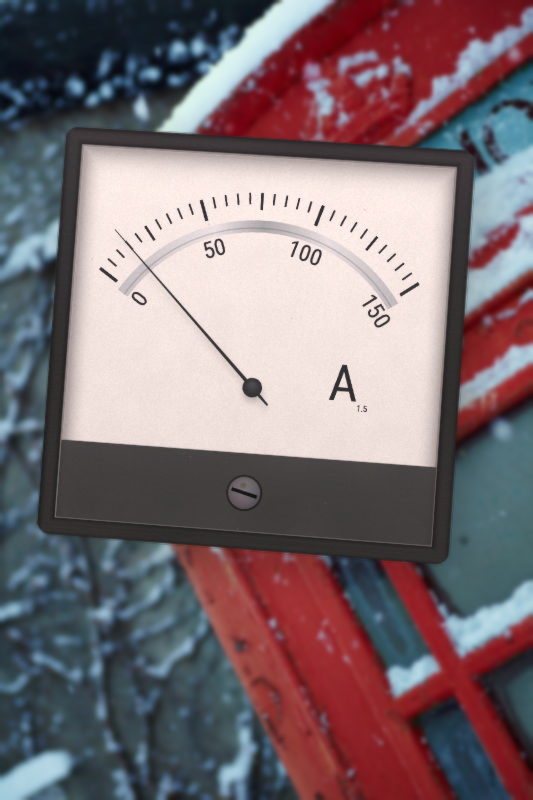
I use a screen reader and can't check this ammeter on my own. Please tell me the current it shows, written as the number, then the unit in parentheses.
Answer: 15 (A)
